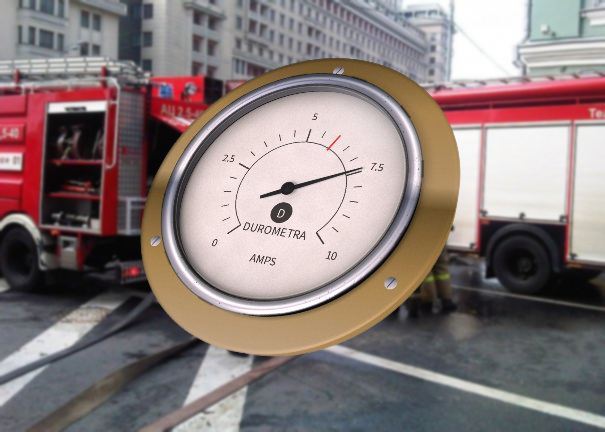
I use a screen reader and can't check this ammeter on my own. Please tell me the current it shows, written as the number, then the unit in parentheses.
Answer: 7.5 (A)
